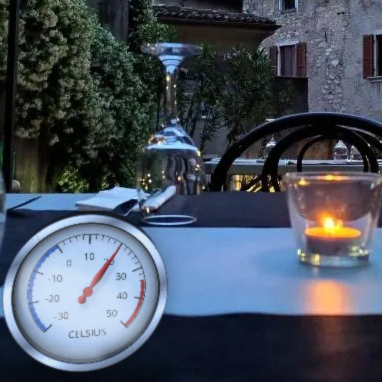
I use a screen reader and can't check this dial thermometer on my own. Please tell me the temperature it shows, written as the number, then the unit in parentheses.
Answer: 20 (°C)
